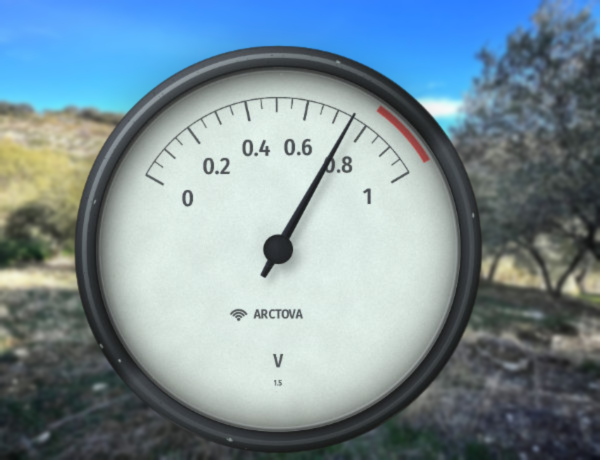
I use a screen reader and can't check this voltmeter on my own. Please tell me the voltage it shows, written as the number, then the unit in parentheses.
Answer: 0.75 (V)
